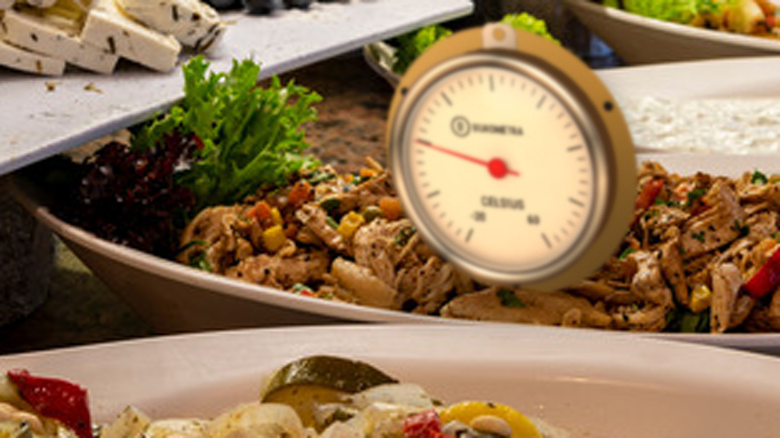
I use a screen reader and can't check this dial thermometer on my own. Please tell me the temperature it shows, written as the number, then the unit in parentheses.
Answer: 0 (°C)
